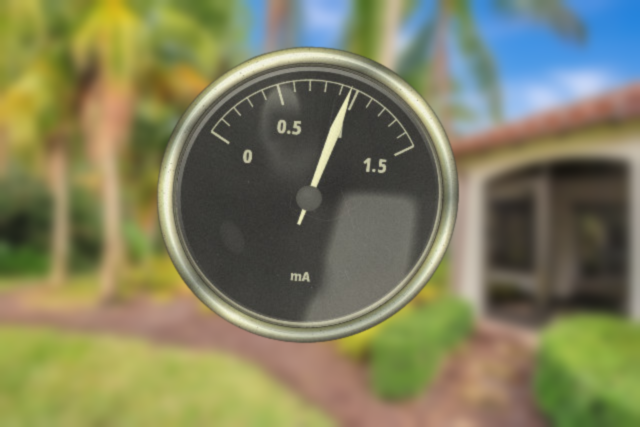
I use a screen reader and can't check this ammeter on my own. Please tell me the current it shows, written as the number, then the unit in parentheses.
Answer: 0.95 (mA)
